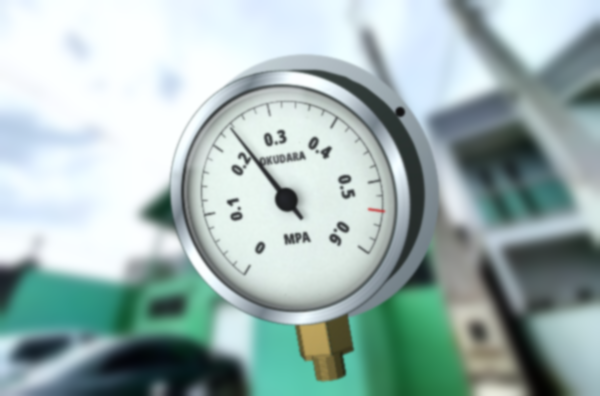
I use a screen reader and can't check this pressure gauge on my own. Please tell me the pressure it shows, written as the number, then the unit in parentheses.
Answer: 0.24 (MPa)
